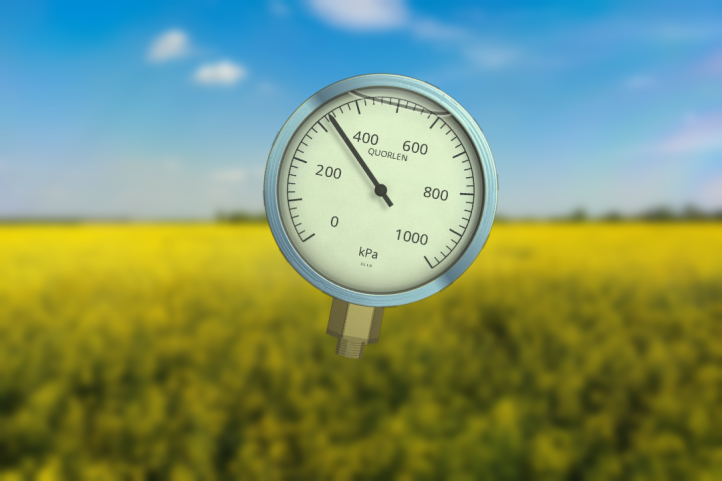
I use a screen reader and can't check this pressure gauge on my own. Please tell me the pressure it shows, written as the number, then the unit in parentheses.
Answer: 330 (kPa)
